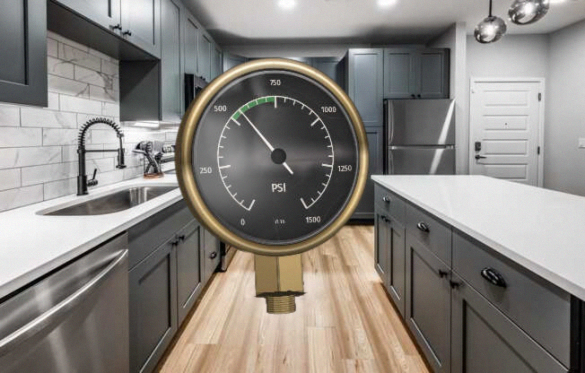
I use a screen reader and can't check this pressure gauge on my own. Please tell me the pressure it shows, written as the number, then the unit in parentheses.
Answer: 550 (psi)
